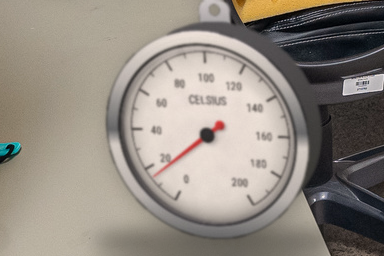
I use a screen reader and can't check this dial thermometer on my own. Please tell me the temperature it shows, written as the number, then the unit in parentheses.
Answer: 15 (°C)
